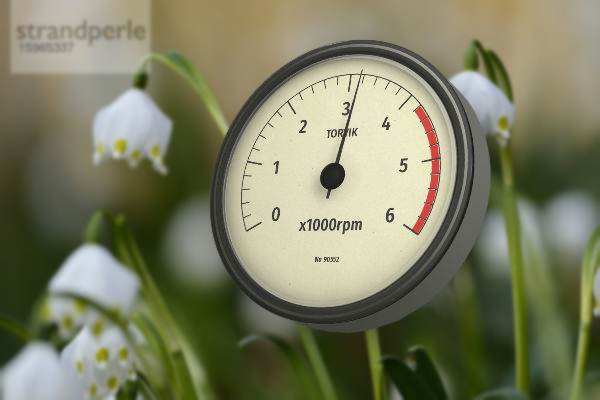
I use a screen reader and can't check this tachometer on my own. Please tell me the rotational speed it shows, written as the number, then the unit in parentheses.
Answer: 3200 (rpm)
